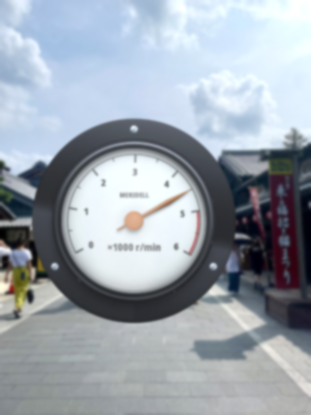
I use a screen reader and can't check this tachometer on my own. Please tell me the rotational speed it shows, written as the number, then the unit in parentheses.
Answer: 4500 (rpm)
